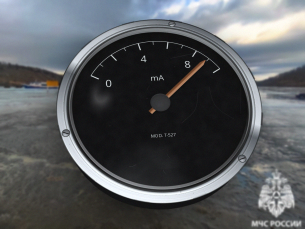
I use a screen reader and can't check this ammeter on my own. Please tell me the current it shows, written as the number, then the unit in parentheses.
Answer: 9 (mA)
